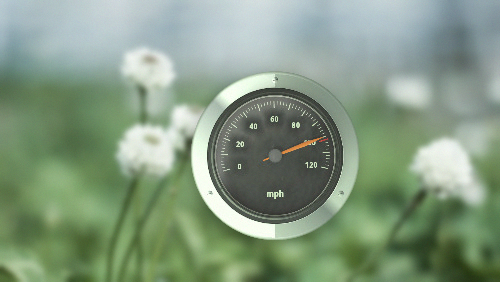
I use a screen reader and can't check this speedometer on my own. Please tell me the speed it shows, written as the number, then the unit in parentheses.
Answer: 100 (mph)
